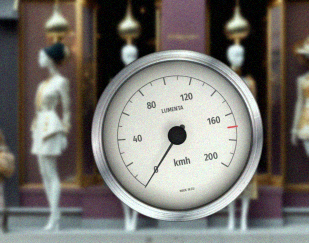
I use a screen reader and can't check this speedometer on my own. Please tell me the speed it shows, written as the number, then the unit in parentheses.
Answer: 0 (km/h)
